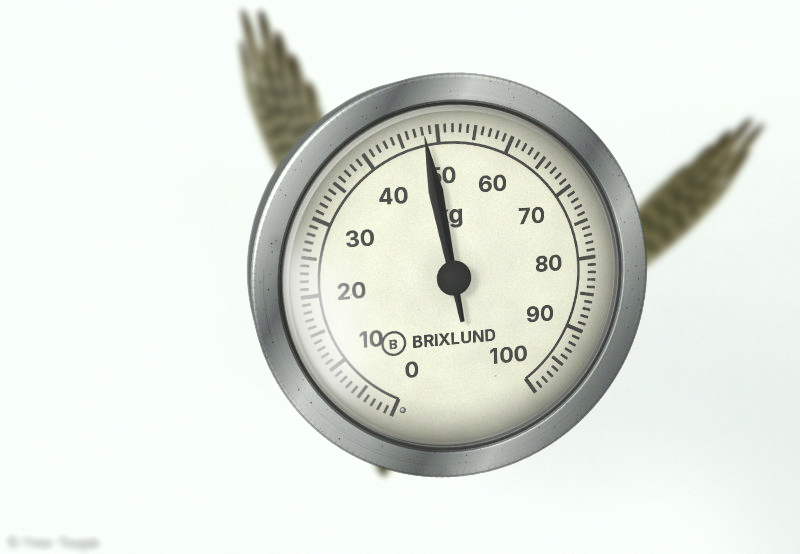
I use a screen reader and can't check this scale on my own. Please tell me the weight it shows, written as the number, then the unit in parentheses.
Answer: 48 (kg)
